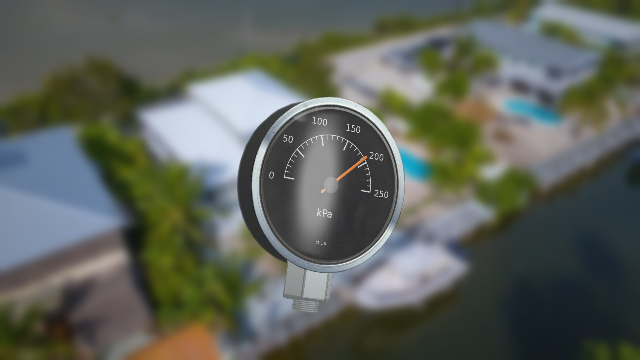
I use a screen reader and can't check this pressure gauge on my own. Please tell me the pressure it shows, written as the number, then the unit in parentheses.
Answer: 190 (kPa)
